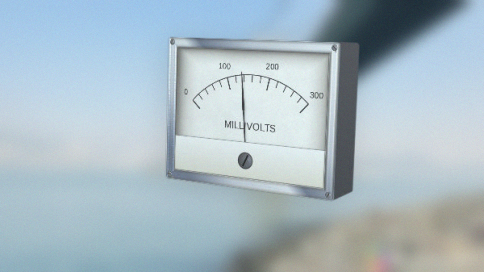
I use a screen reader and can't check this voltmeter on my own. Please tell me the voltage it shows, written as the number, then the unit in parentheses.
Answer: 140 (mV)
